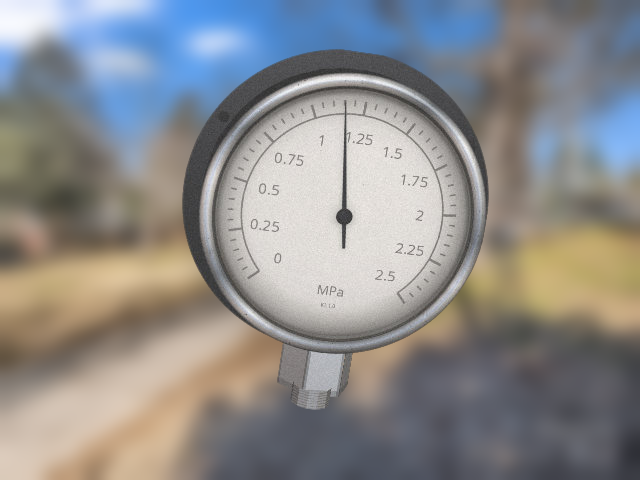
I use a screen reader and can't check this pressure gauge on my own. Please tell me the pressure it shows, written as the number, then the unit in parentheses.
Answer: 1.15 (MPa)
